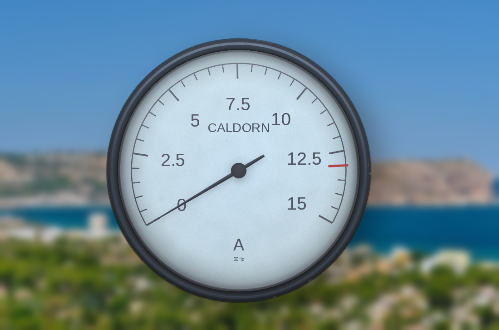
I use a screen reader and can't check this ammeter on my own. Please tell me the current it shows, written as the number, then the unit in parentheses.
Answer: 0 (A)
